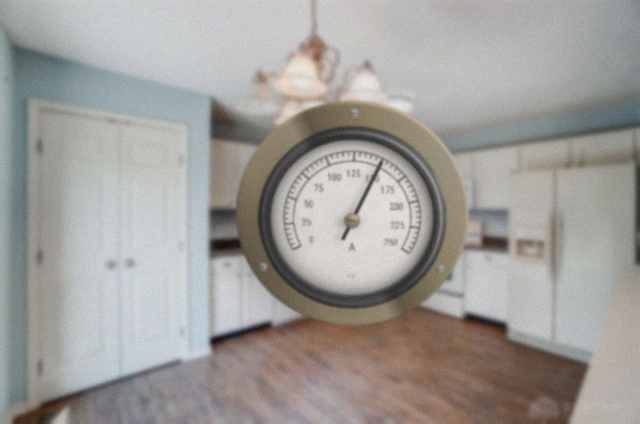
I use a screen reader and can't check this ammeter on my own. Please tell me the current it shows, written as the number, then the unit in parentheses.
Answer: 150 (A)
